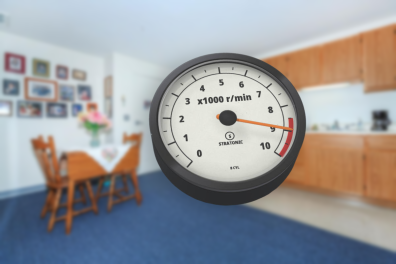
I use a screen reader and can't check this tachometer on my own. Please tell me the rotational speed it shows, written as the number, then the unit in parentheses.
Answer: 9000 (rpm)
